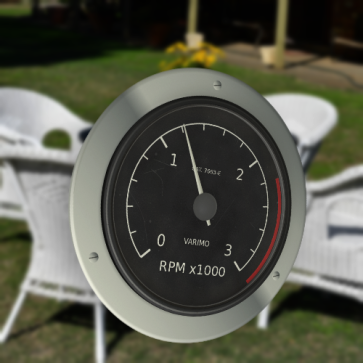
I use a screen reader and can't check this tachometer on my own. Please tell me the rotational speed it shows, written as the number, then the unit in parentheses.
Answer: 1200 (rpm)
